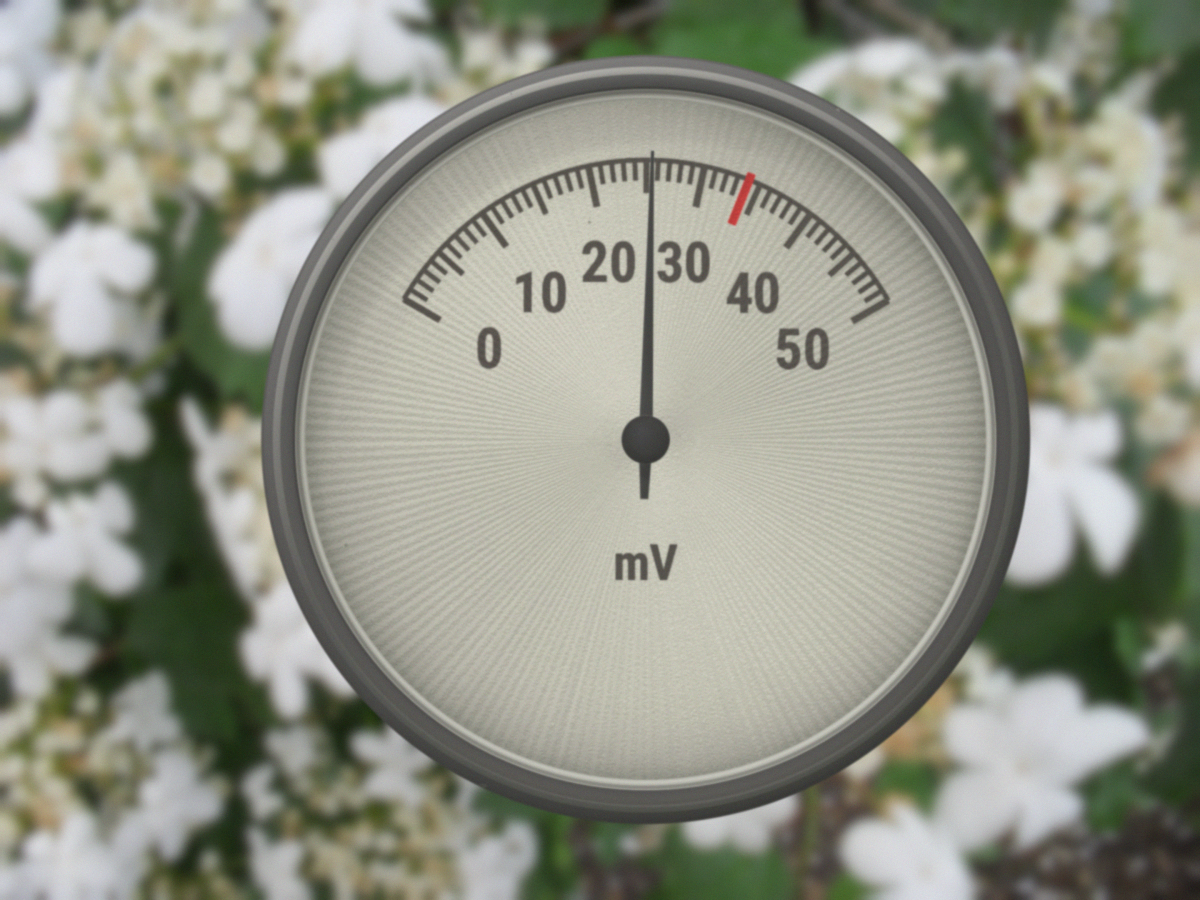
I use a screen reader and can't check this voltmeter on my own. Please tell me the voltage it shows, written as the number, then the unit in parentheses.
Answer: 25.5 (mV)
